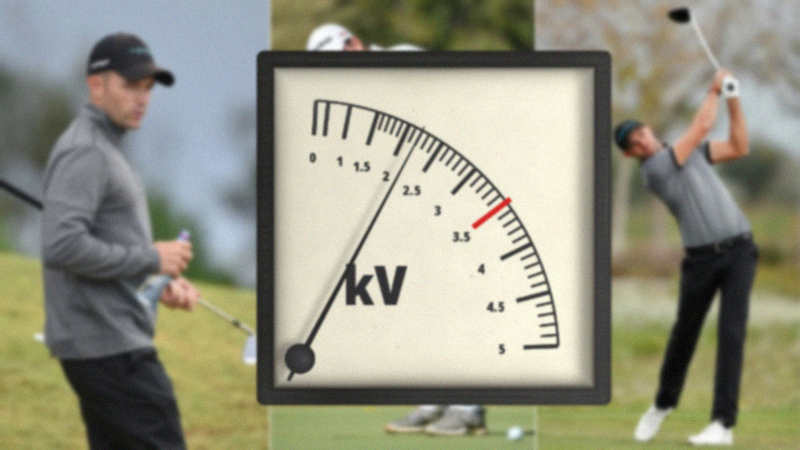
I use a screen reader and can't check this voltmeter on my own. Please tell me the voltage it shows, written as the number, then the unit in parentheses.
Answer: 2.2 (kV)
